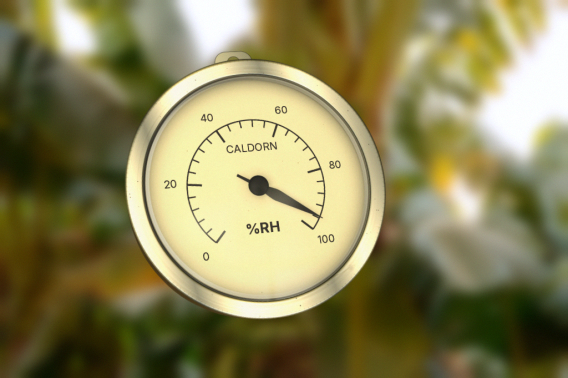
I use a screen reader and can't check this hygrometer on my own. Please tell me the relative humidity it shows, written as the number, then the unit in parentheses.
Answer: 96 (%)
